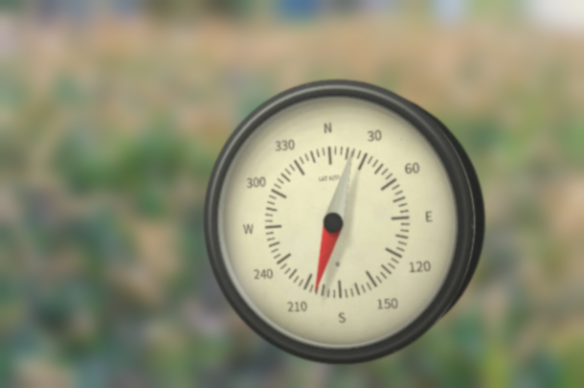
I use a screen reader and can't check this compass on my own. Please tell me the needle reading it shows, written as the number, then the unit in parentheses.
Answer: 200 (°)
